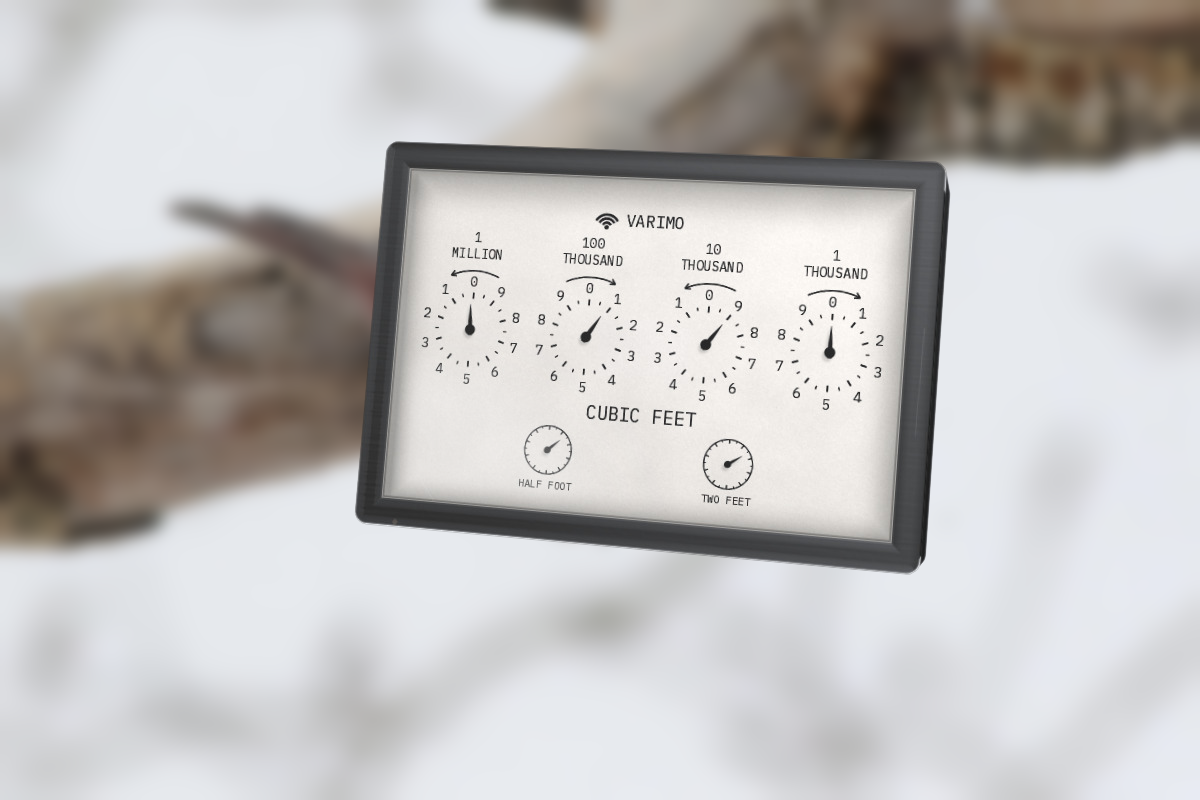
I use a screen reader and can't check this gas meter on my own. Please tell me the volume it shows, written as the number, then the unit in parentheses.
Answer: 9000 (ft³)
